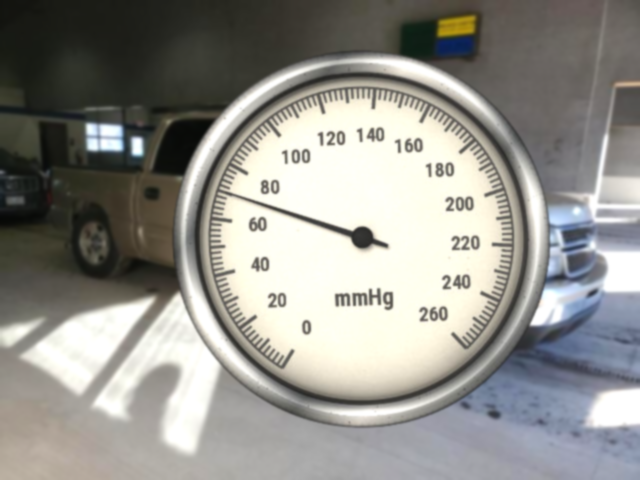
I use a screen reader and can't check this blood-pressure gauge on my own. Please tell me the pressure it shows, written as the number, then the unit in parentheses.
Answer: 70 (mmHg)
